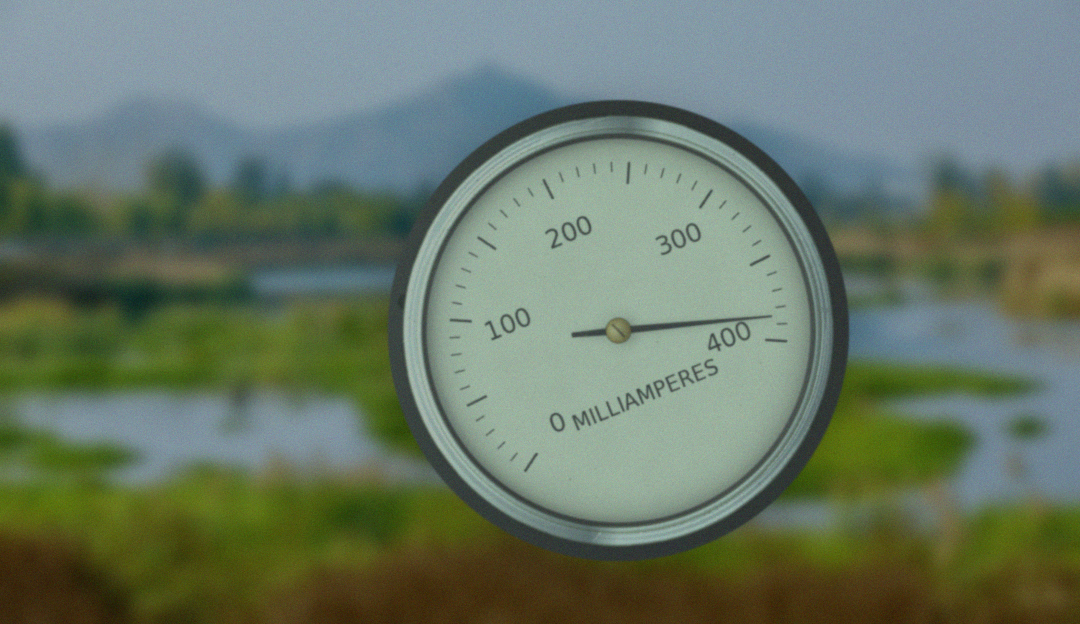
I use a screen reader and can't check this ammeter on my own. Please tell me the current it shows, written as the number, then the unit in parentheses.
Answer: 385 (mA)
